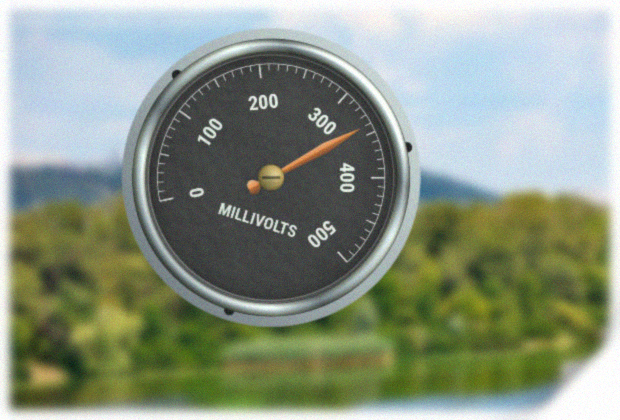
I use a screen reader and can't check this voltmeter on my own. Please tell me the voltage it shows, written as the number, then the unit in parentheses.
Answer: 340 (mV)
